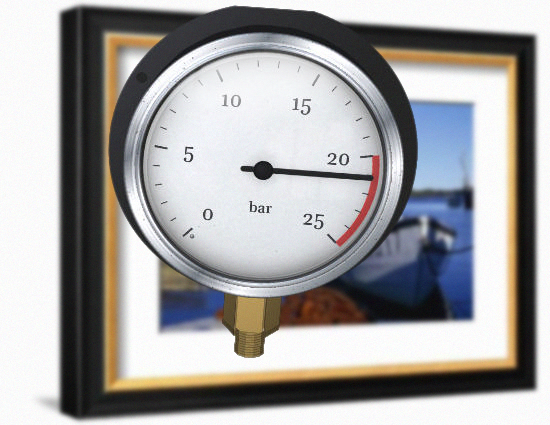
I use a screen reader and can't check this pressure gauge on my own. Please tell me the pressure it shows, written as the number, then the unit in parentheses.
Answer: 21 (bar)
